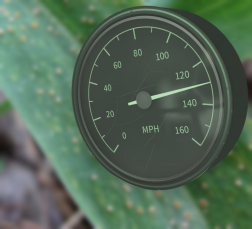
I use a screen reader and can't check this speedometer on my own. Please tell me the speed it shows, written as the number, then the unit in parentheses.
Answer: 130 (mph)
